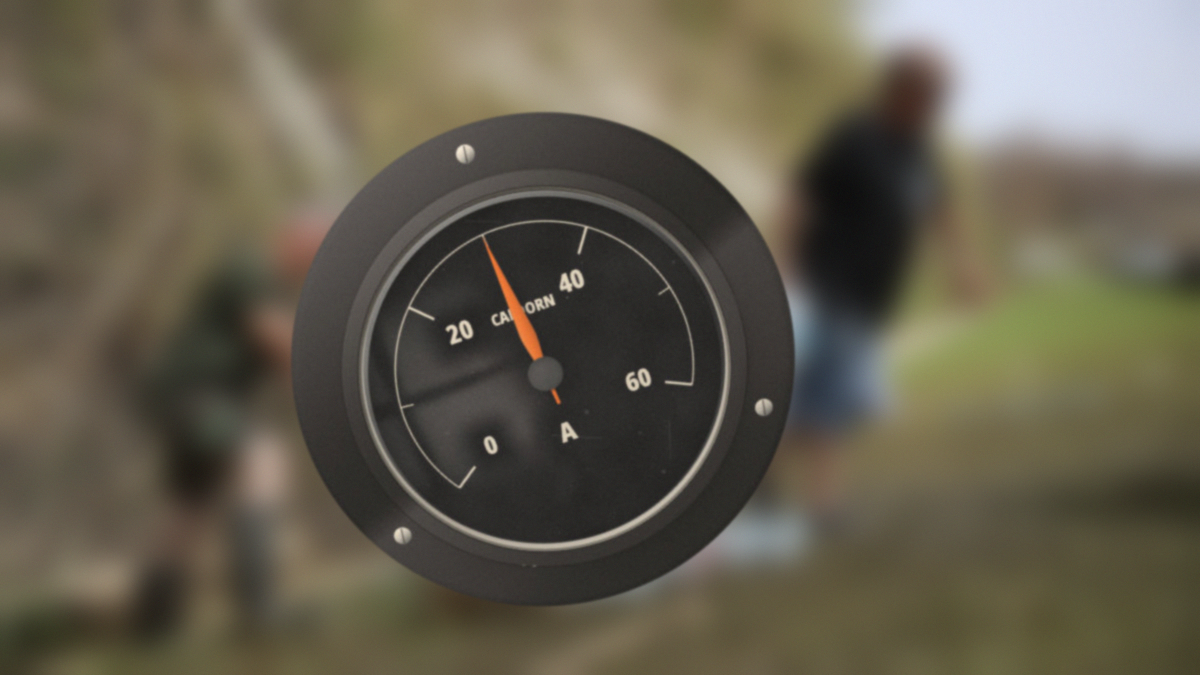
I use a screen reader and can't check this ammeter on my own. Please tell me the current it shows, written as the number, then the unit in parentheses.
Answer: 30 (A)
